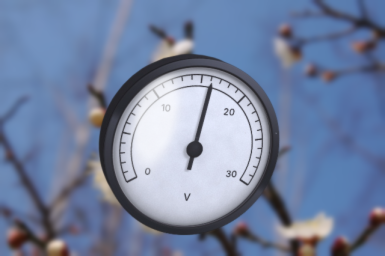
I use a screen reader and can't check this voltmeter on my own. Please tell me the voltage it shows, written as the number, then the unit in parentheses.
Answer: 16 (V)
